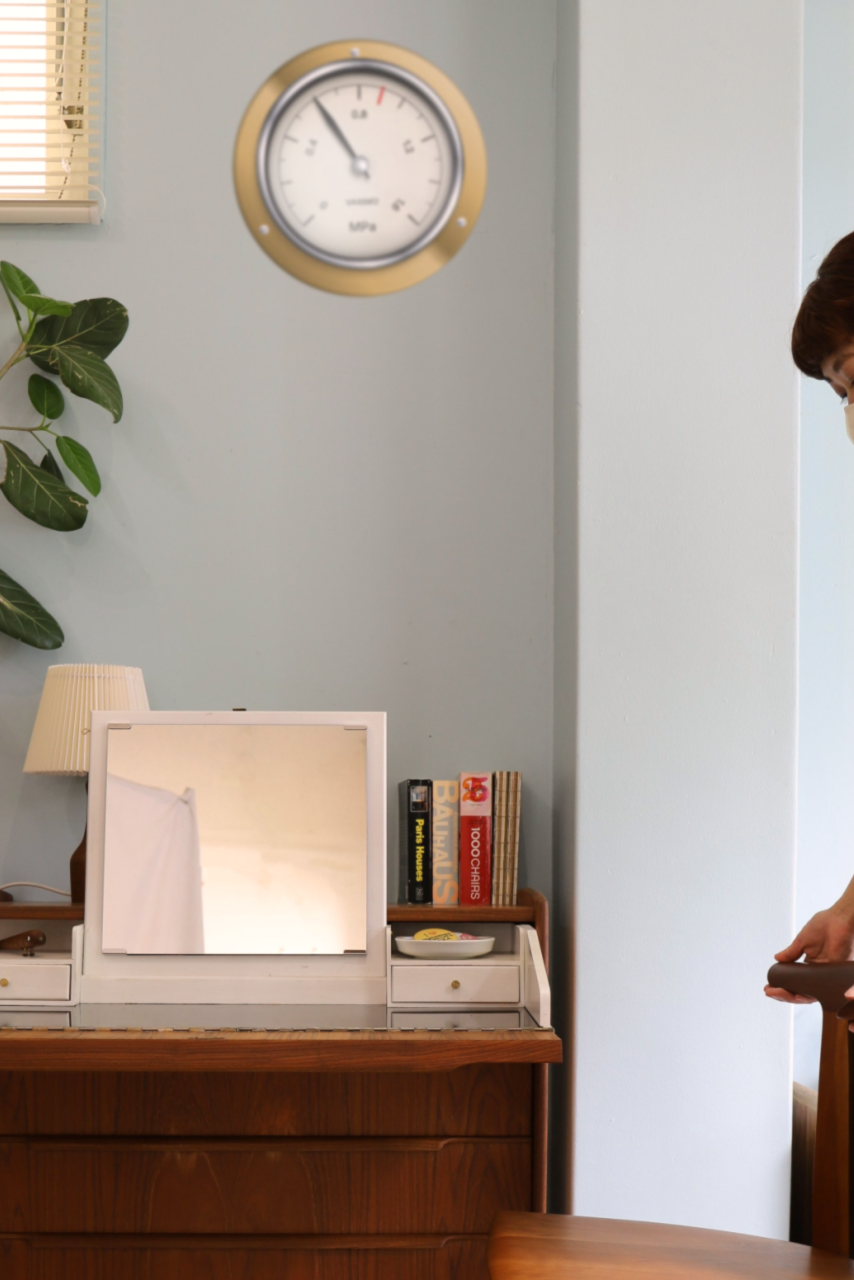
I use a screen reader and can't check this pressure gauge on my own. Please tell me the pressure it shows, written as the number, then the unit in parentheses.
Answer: 0.6 (MPa)
